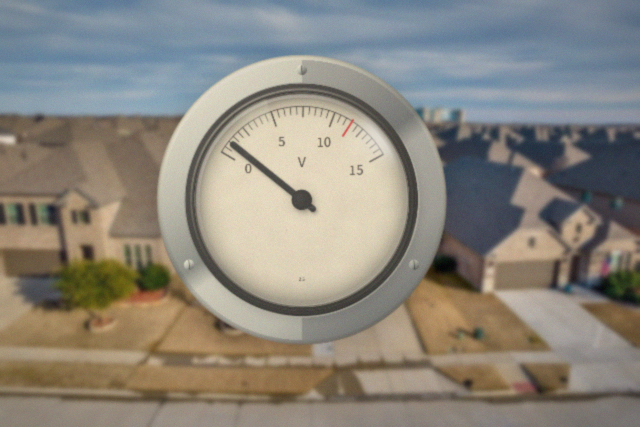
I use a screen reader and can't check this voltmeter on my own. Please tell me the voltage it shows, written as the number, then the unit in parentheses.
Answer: 1 (V)
